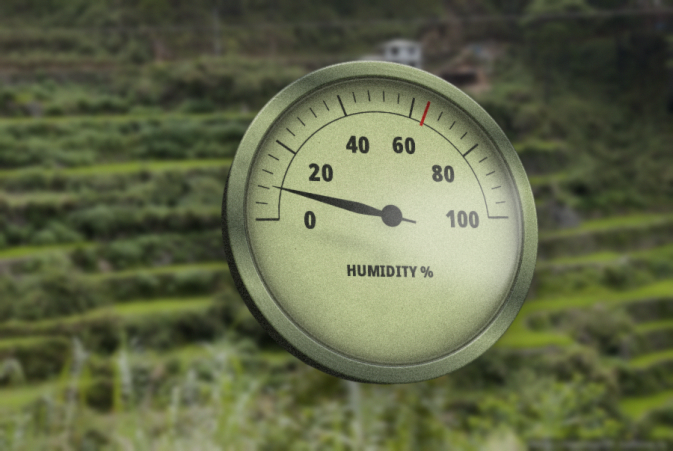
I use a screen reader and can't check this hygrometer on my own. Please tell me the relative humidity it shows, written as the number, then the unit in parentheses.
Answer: 8 (%)
